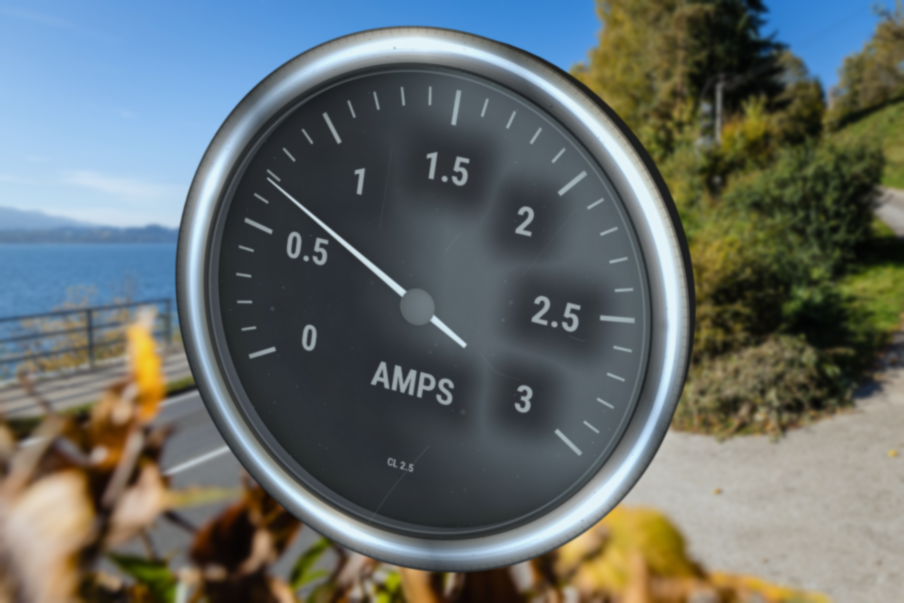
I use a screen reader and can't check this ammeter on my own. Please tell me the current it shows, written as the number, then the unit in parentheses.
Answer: 0.7 (A)
